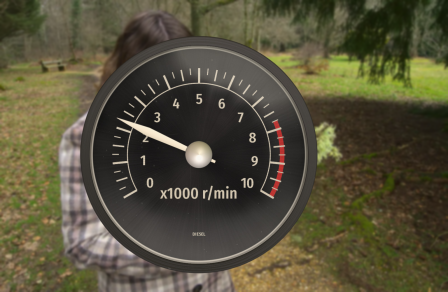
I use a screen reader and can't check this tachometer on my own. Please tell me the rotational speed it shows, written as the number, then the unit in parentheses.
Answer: 2250 (rpm)
